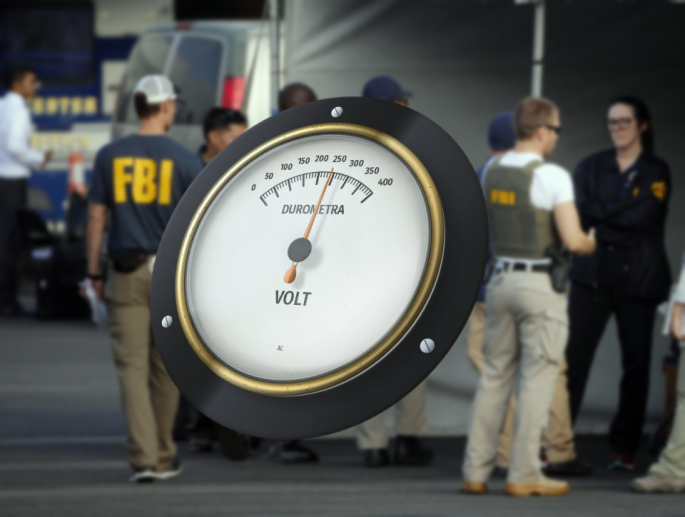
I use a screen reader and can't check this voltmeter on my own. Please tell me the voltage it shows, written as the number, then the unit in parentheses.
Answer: 250 (V)
